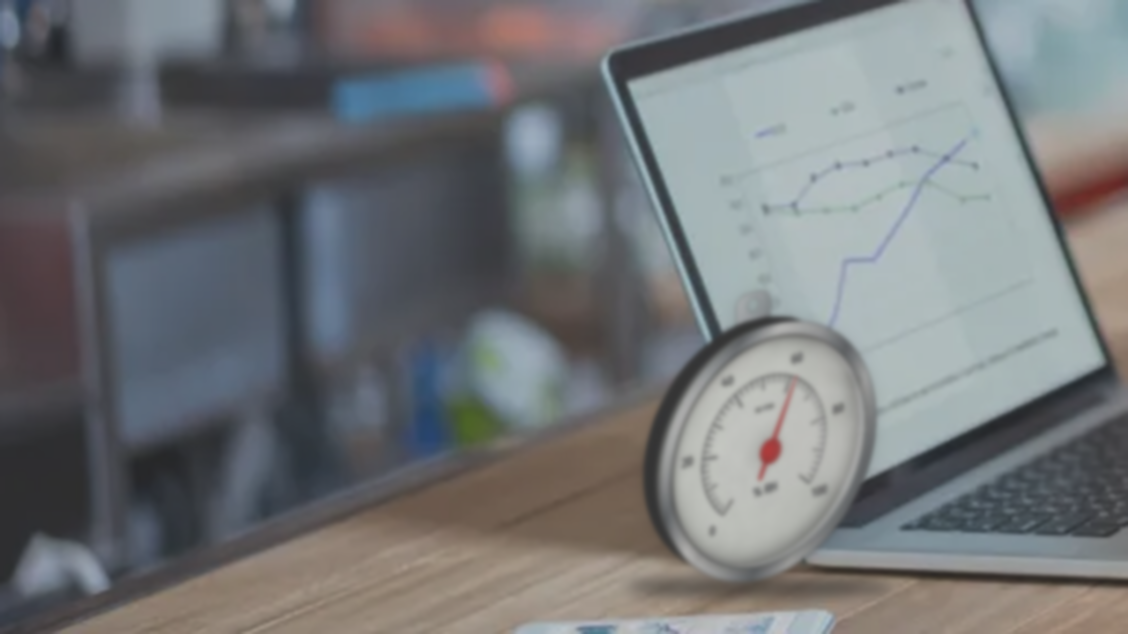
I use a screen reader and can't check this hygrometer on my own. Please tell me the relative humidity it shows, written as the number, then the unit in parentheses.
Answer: 60 (%)
